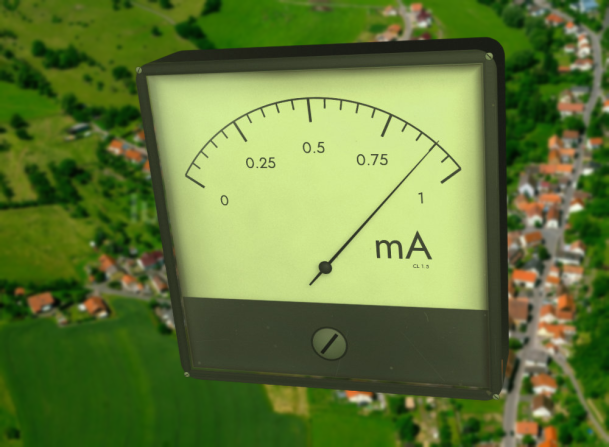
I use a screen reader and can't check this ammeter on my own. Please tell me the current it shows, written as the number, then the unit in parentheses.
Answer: 0.9 (mA)
